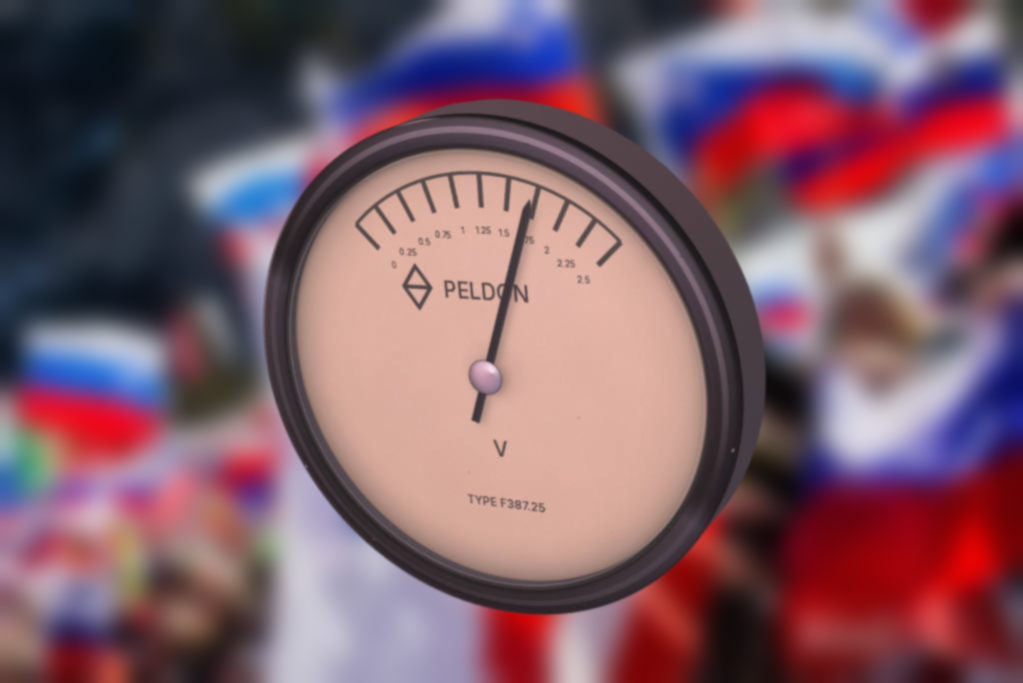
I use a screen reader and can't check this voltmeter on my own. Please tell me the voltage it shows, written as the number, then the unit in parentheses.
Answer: 1.75 (V)
